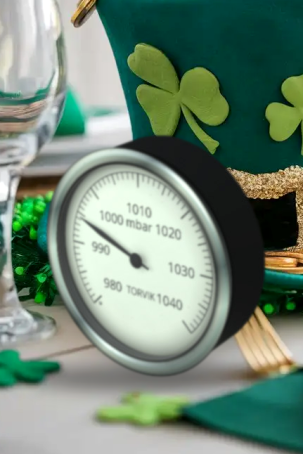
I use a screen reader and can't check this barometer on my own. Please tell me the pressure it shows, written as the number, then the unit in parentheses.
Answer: 995 (mbar)
